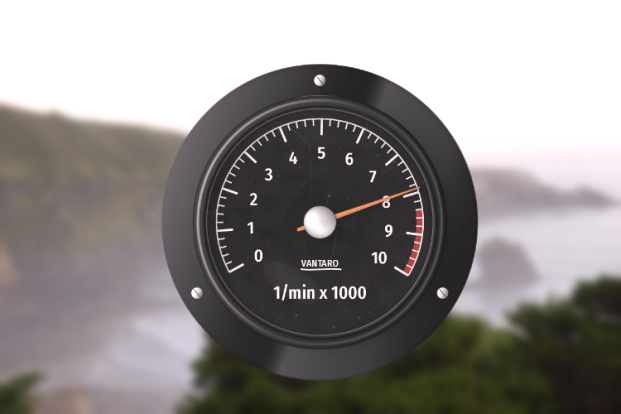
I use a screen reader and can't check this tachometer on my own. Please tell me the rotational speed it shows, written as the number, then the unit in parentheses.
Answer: 7900 (rpm)
